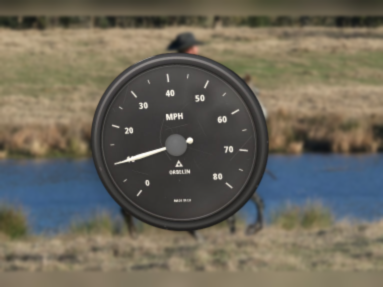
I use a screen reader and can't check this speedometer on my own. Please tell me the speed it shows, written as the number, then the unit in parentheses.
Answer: 10 (mph)
